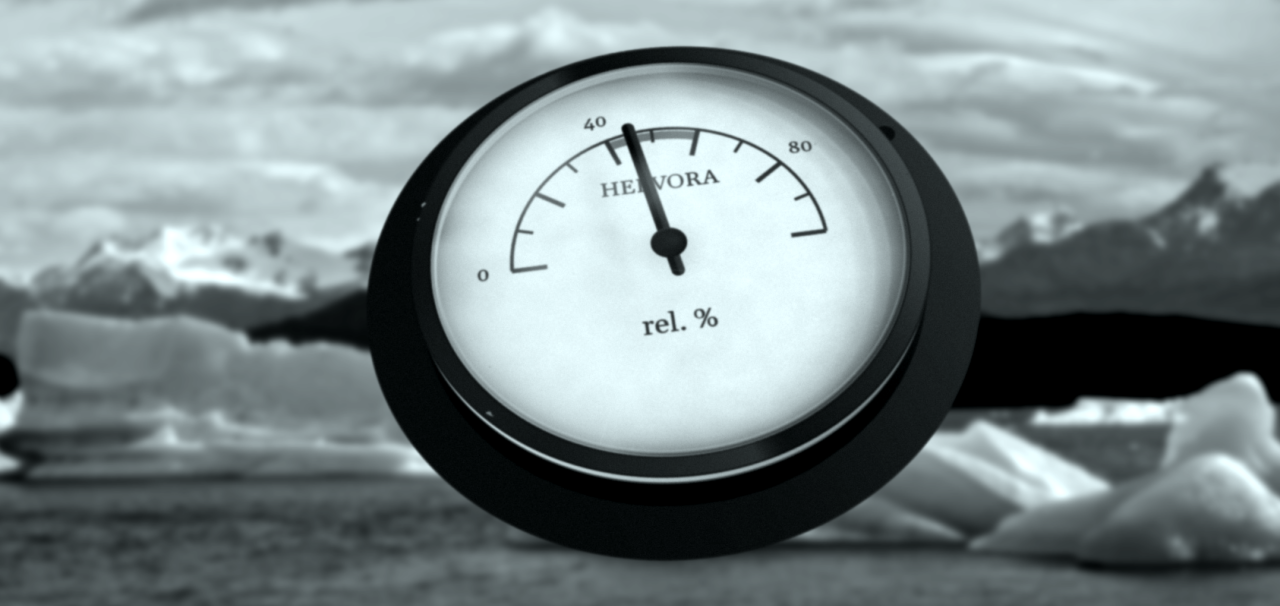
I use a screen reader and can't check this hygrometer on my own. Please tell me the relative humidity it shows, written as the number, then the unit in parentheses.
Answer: 45 (%)
